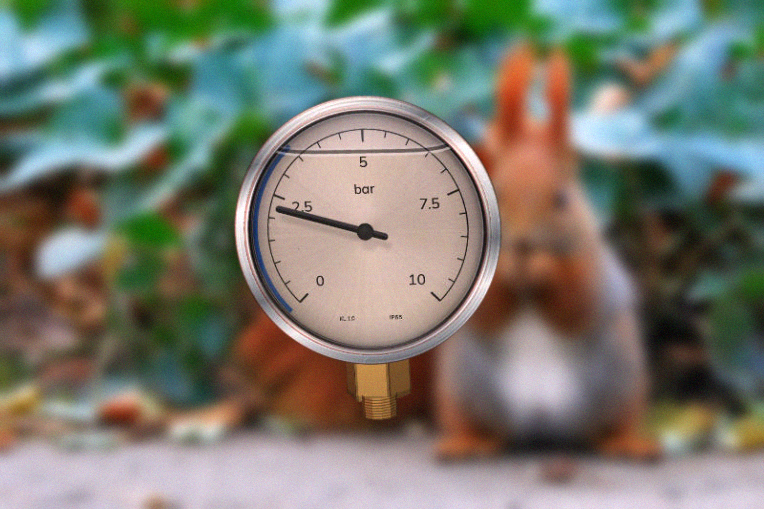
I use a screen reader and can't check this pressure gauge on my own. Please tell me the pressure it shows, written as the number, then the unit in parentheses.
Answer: 2.25 (bar)
